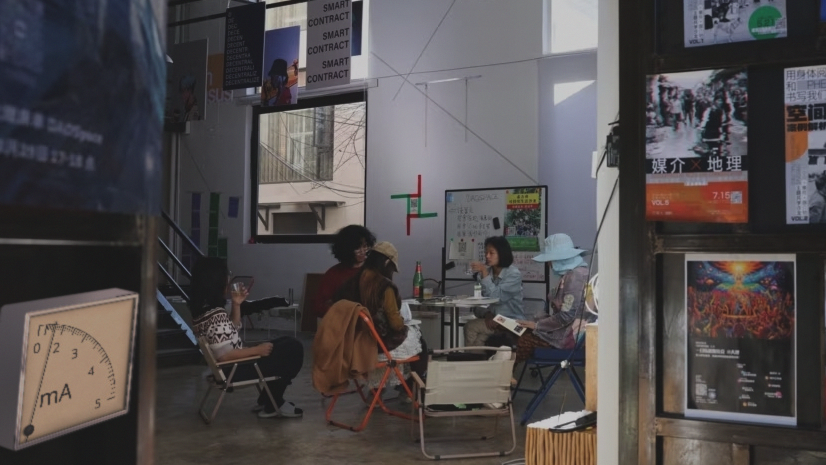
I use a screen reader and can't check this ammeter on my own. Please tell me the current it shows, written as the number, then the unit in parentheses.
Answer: 1.5 (mA)
